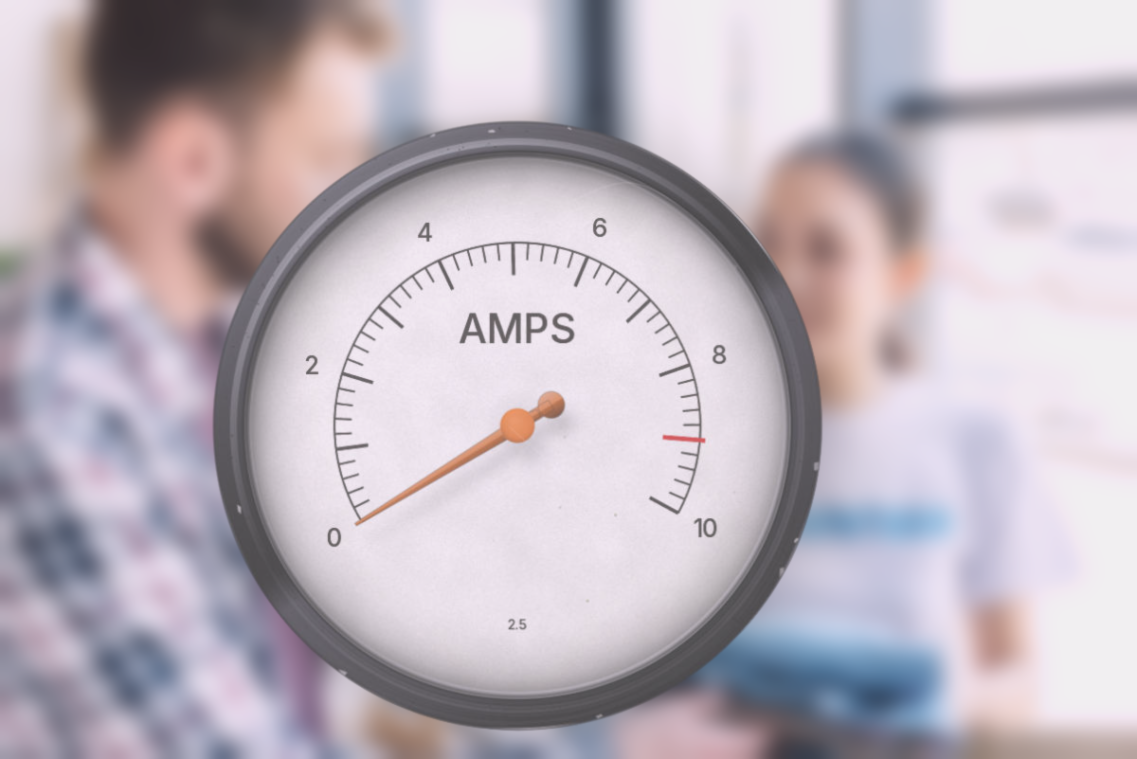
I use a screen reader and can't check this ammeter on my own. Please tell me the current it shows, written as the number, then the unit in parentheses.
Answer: 0 (A)
